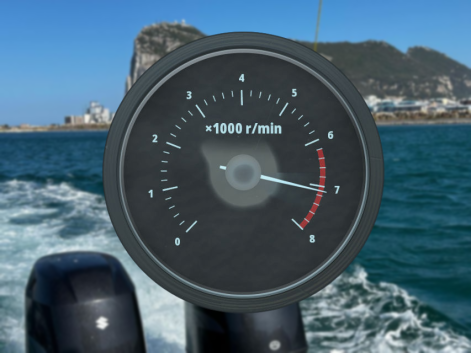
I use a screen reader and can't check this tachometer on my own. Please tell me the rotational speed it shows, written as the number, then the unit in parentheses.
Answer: 7100 (rpm)
